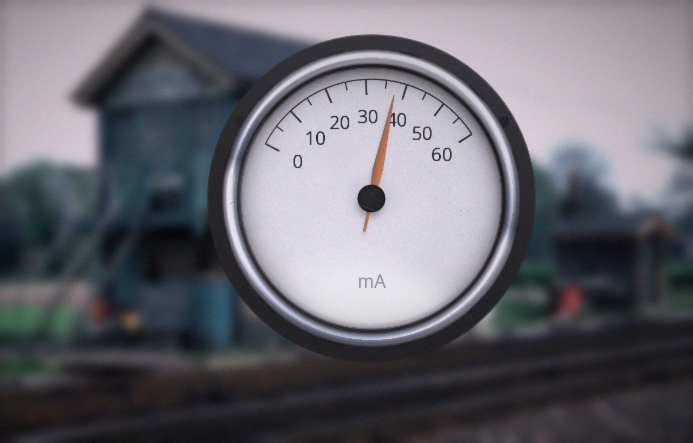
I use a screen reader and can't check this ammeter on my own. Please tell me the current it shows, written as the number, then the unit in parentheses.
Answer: 37.5 (mA)
